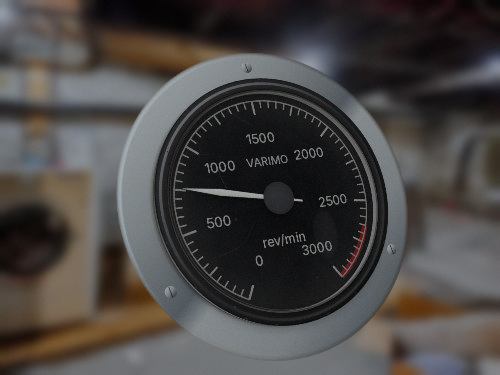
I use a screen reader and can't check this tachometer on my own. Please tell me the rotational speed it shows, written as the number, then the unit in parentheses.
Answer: 750 (rpm)
